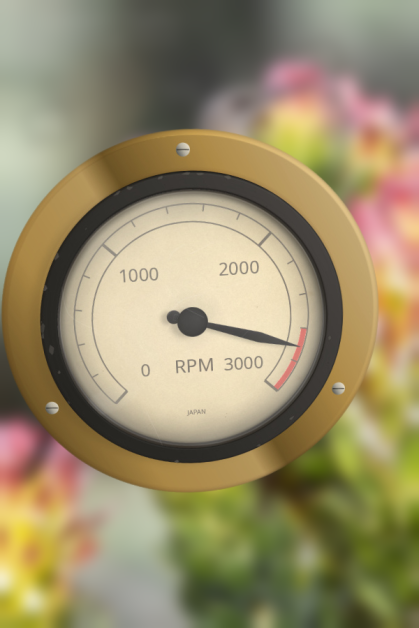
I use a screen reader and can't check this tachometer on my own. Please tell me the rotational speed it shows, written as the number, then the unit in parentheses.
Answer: 2700 (rpm)
